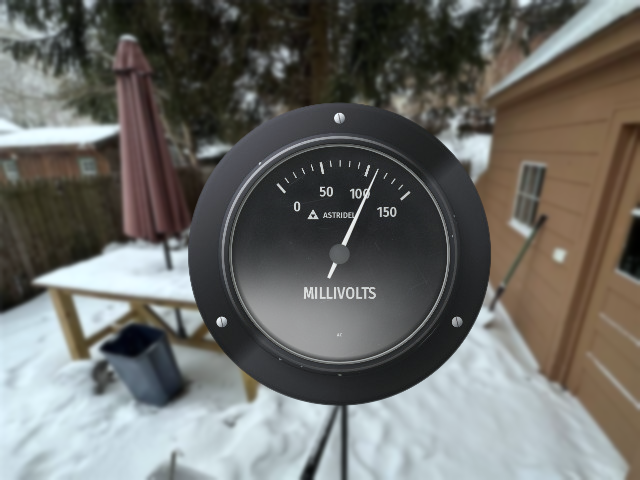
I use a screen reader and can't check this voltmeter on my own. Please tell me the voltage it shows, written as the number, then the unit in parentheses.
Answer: 110 (mV)
